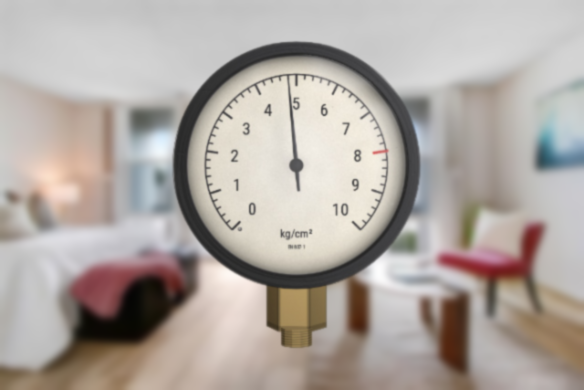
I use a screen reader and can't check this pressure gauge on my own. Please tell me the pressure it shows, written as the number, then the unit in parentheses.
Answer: 4.8 (kg/cm²)
